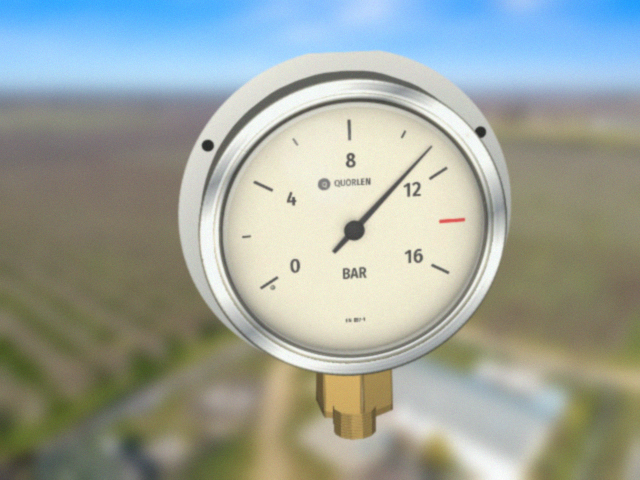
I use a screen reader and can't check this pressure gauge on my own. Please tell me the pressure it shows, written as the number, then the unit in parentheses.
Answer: 11 (bar)
